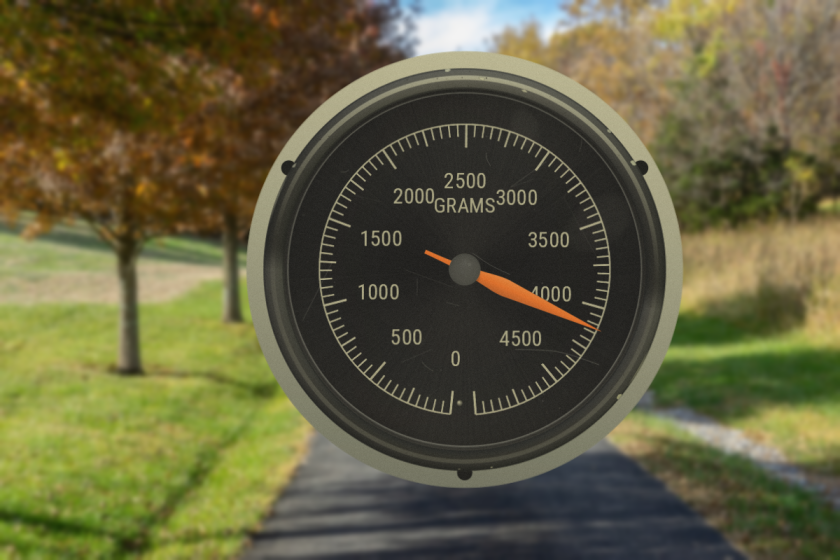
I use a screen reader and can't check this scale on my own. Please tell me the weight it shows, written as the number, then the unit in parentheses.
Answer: 4125 (g)
